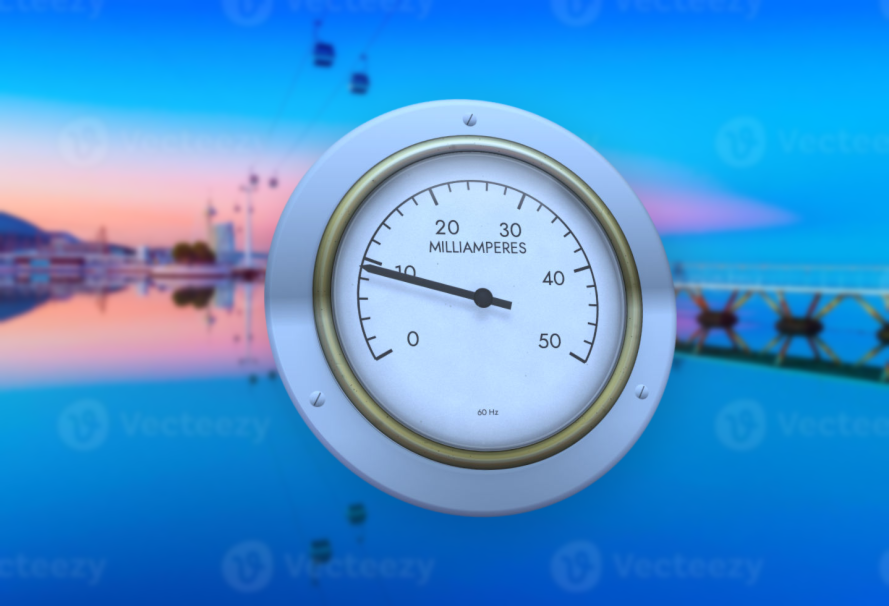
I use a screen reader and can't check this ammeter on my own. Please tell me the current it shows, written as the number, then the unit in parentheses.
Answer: 9 (mA)
